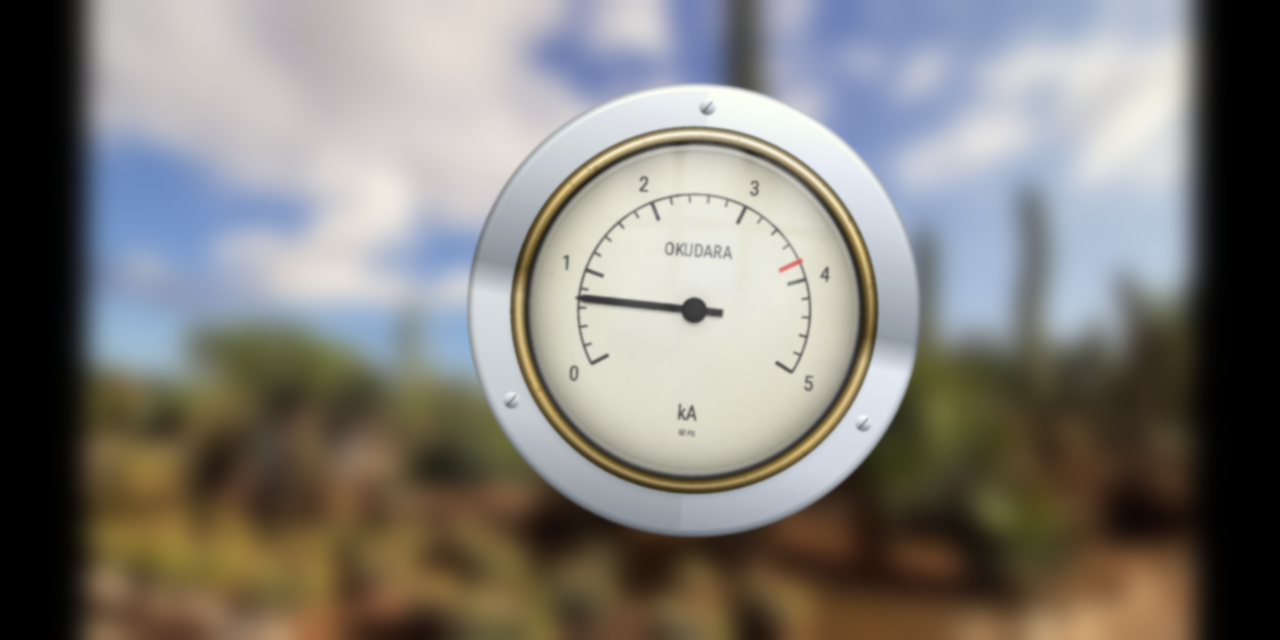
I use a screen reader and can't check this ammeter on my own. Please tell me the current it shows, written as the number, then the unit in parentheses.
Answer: 0.7 (kA)
